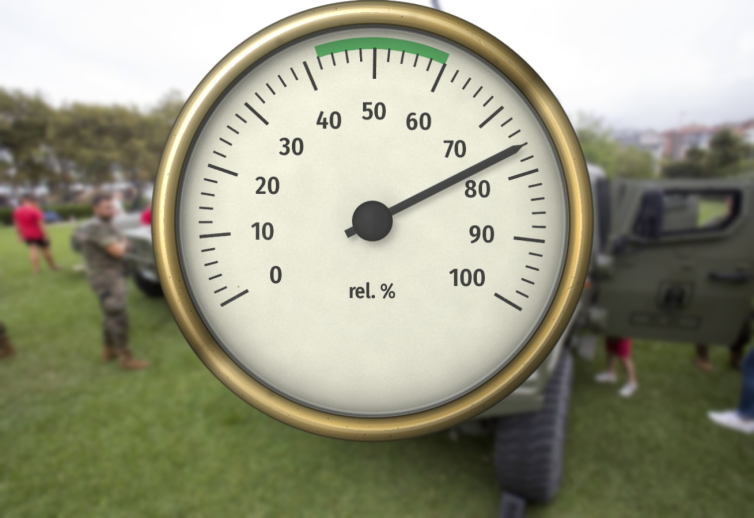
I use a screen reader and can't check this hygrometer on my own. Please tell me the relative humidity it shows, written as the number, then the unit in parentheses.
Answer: 76 (%)
